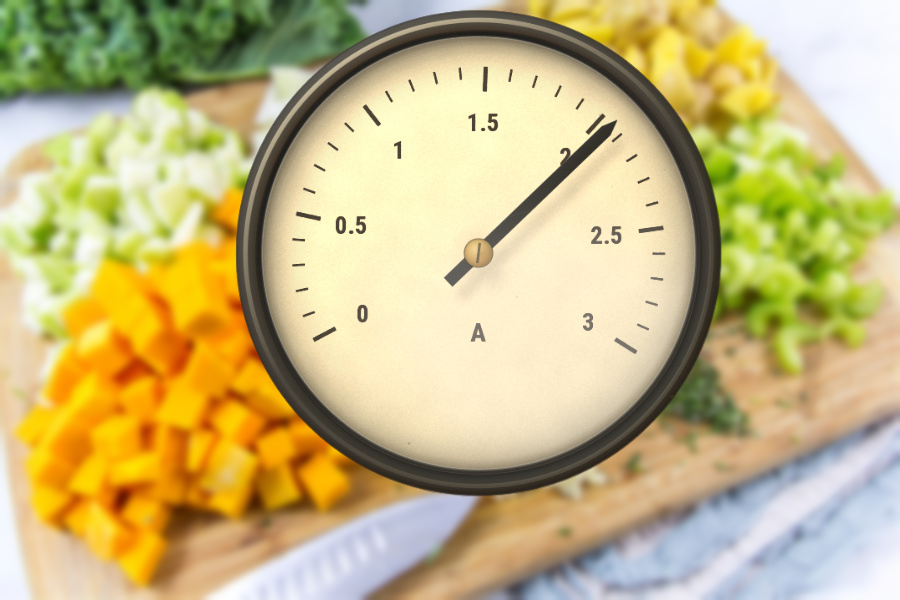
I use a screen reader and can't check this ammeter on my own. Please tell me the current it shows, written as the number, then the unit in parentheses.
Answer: 2.05 (A)
